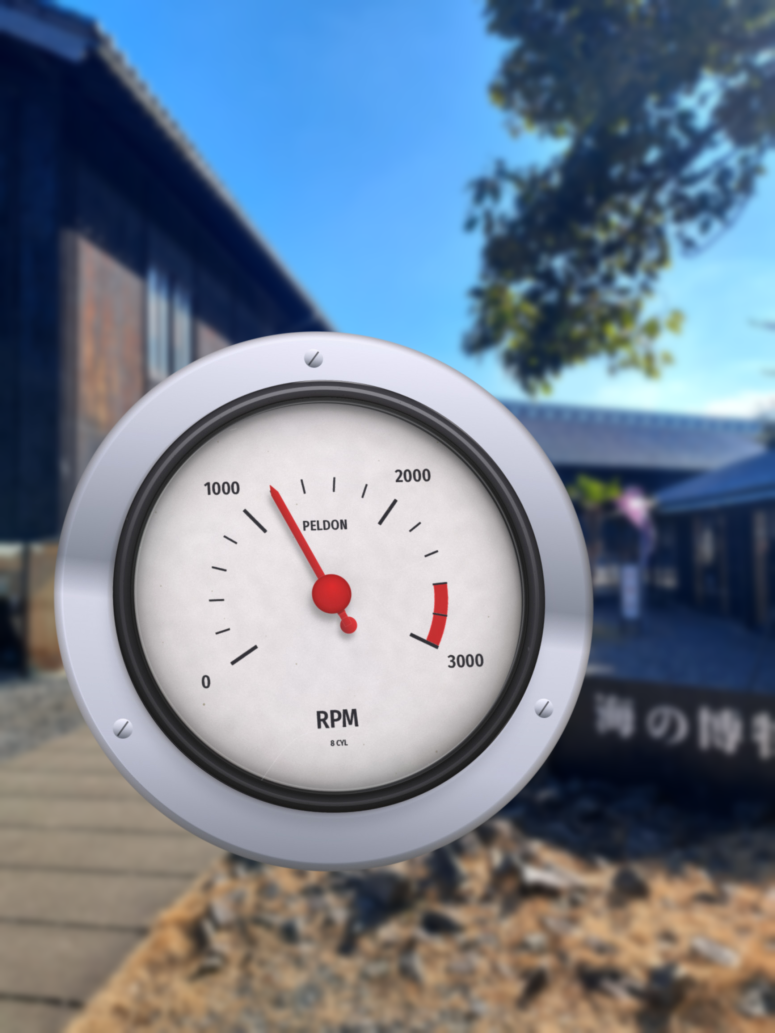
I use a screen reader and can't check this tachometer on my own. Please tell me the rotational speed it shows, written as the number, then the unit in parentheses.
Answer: 1200 (rpm)
